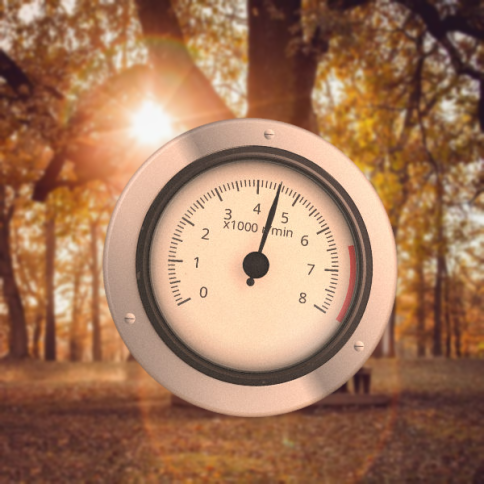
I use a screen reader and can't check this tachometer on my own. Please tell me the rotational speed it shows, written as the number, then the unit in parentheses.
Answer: 4500 (rpm)
